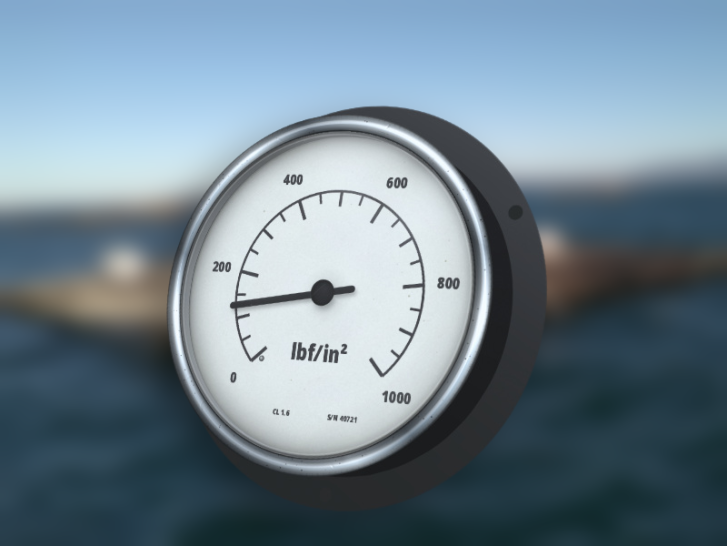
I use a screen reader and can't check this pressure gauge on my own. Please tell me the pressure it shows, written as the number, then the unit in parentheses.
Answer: 125 (psi)
